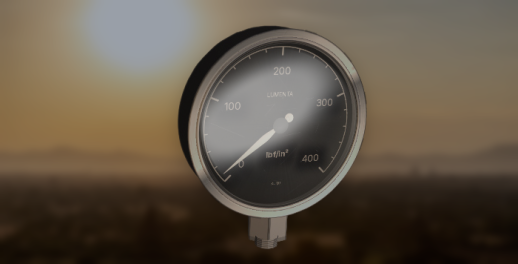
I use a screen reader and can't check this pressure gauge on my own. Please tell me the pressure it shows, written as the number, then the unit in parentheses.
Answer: 10 (psi)
